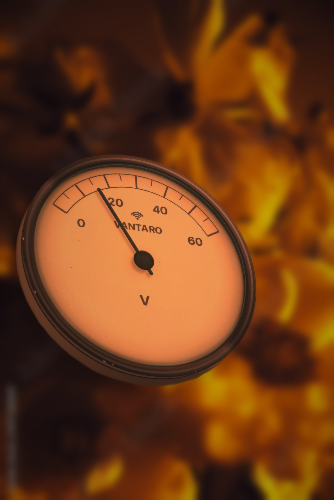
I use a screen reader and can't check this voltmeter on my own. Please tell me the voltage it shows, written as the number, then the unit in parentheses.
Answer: 15 (V)
